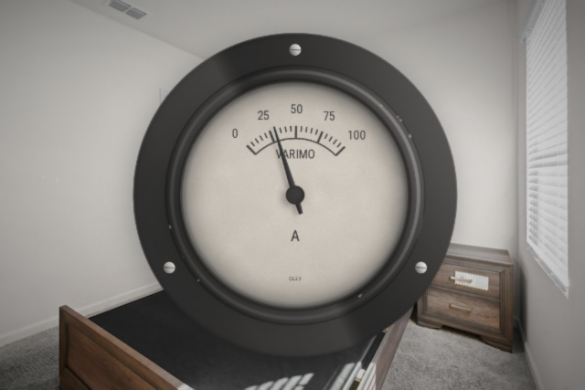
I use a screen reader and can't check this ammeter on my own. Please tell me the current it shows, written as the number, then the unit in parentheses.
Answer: 30 (A)
